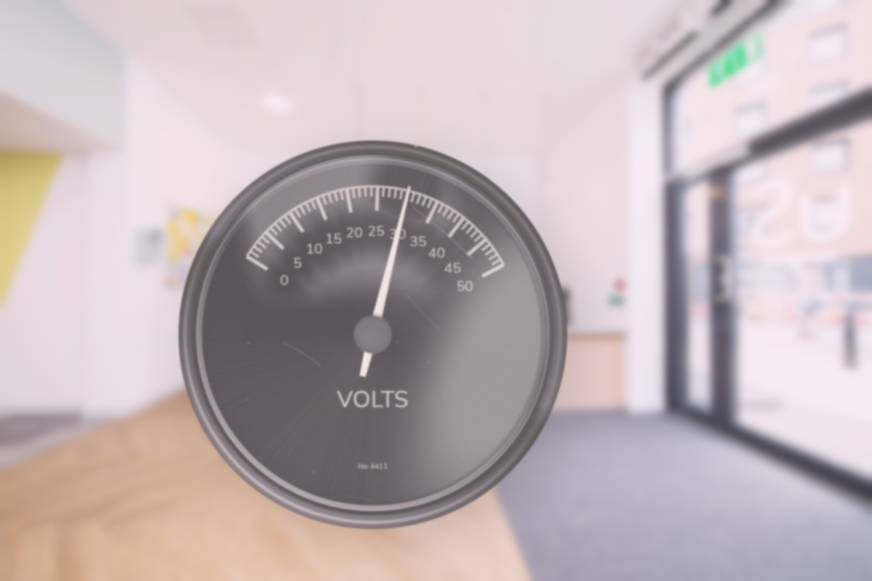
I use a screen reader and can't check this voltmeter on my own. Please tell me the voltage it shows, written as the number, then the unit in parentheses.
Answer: 30 (V)
